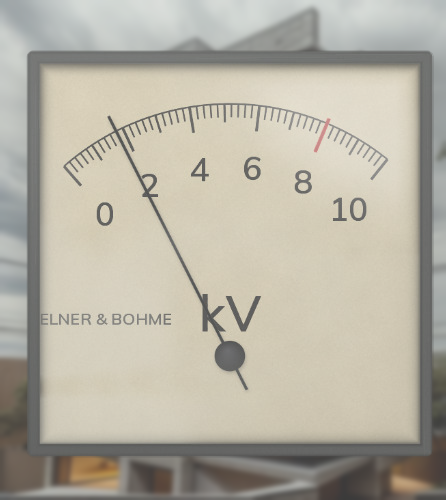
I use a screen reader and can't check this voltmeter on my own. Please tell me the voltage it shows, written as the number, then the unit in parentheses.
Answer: 1.8 (kV)
